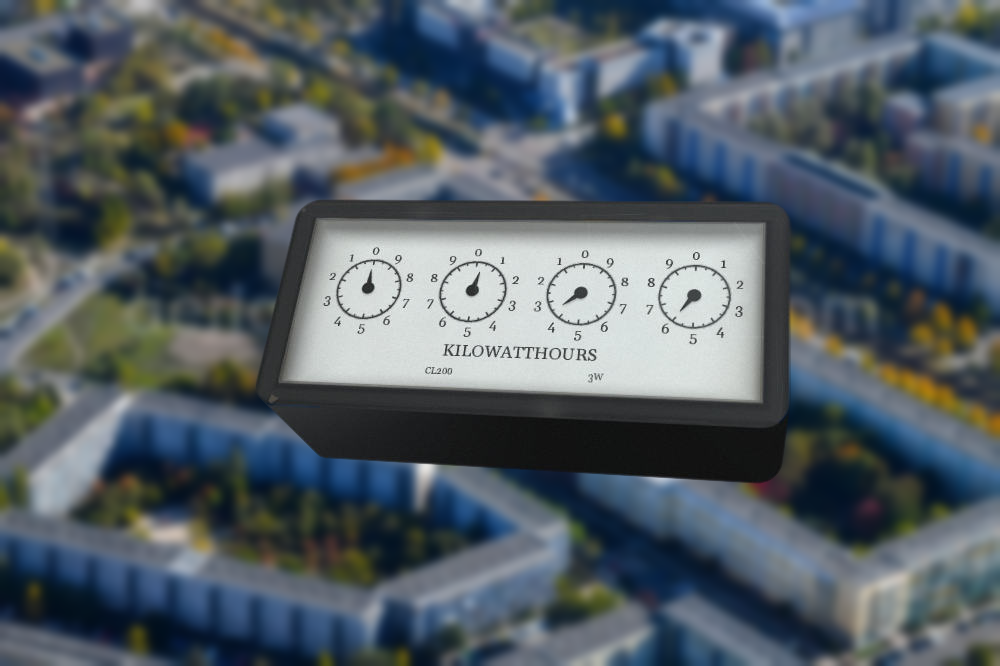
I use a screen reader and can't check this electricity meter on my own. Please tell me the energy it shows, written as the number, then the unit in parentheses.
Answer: 36 (kWh)
